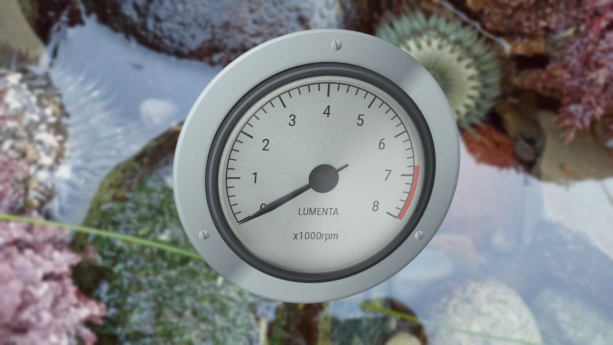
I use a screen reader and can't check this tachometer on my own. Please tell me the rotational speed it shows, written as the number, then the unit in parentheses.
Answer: 0 (rpm)
